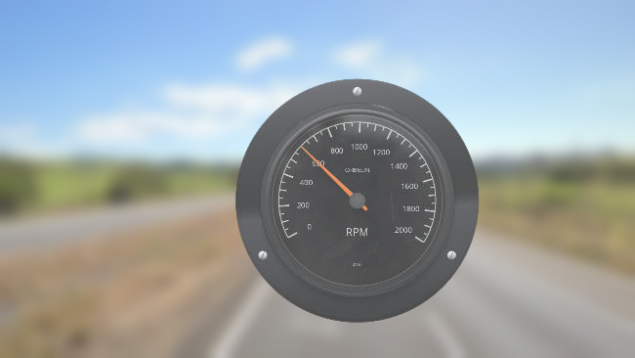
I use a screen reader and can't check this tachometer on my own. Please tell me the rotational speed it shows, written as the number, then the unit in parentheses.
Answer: 600 (rpm)
